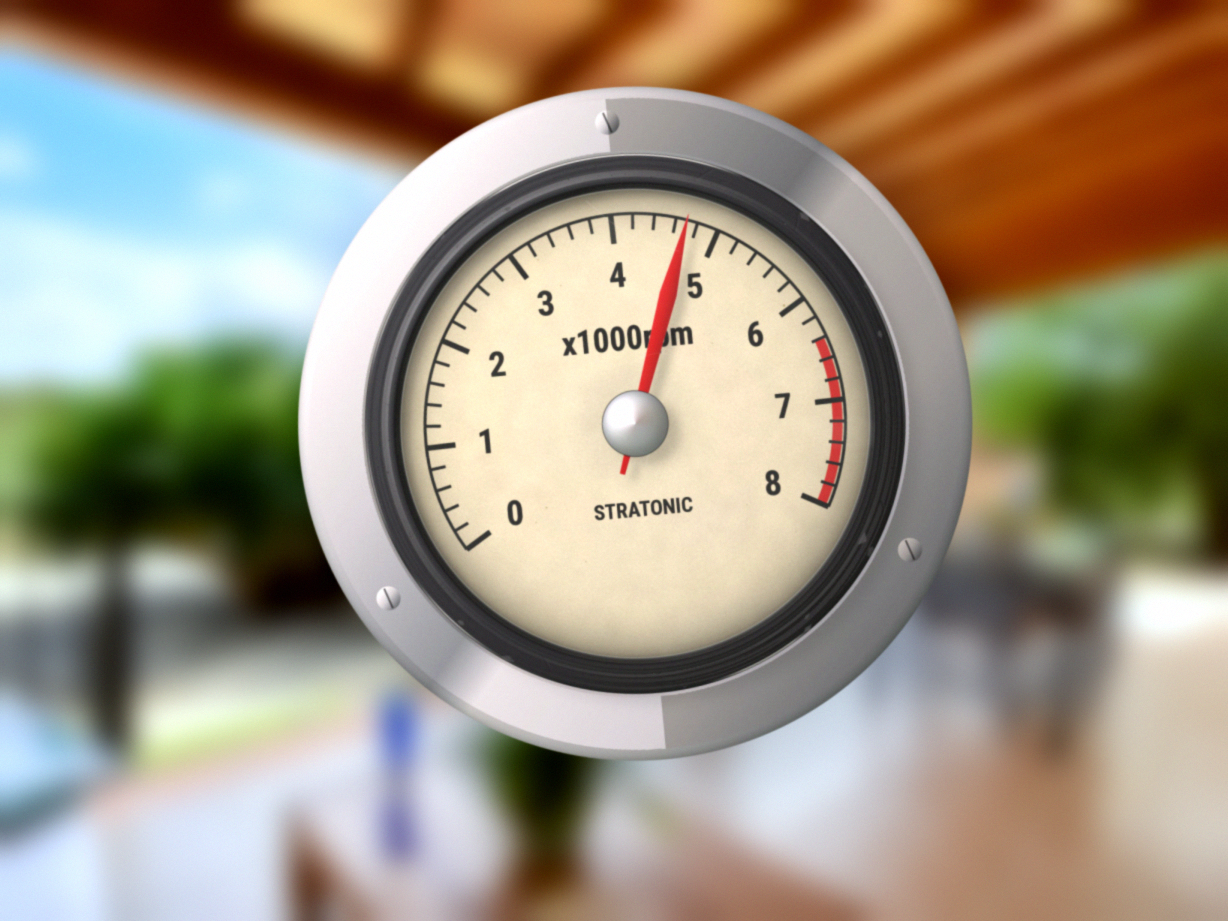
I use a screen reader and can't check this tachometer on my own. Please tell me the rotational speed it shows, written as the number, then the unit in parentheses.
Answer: 4700 (rpm)
